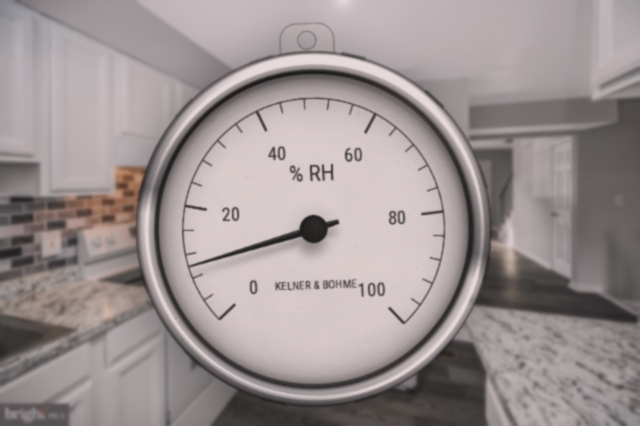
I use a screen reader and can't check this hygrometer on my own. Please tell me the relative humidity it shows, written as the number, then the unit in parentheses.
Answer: 10 (%)
